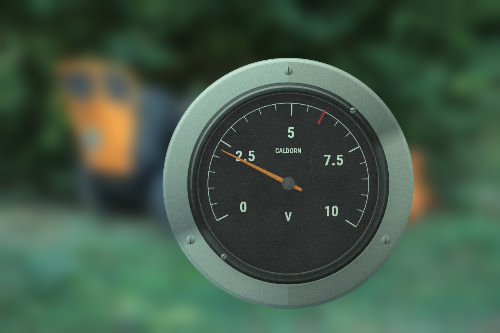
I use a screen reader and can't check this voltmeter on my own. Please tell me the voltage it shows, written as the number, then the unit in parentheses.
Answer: 2.25 (V)
